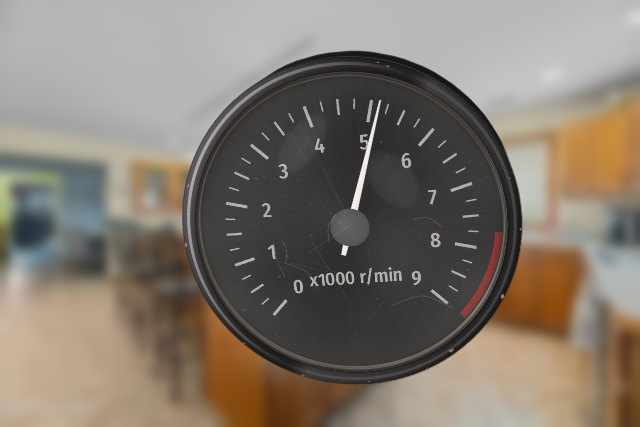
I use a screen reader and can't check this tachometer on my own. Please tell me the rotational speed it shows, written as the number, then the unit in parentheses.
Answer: 5125 (rpm)
